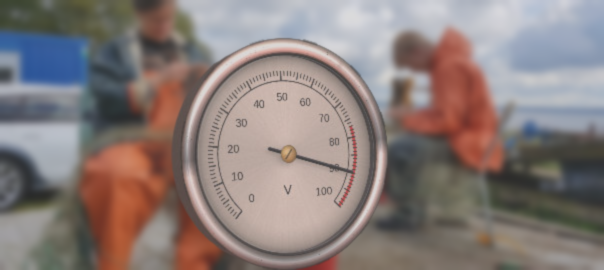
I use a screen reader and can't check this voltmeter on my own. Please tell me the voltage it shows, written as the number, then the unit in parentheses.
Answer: 90 (V)
